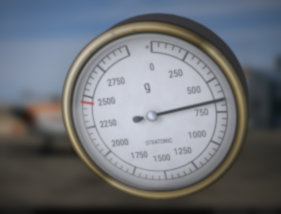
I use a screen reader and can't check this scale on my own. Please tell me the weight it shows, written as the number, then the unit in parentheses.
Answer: 650 (g)
